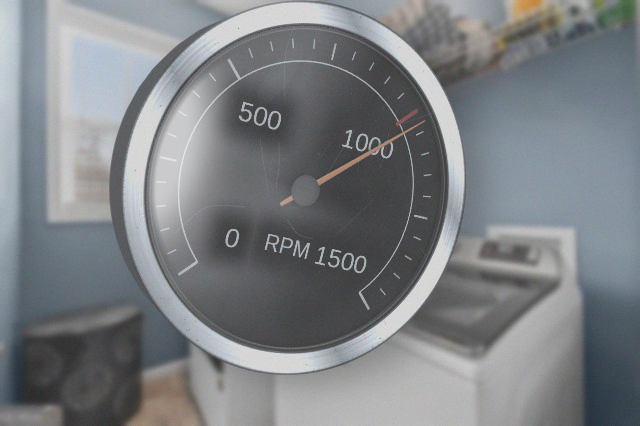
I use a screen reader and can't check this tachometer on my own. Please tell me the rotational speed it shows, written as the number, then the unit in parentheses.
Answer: 1025 (rpm)
